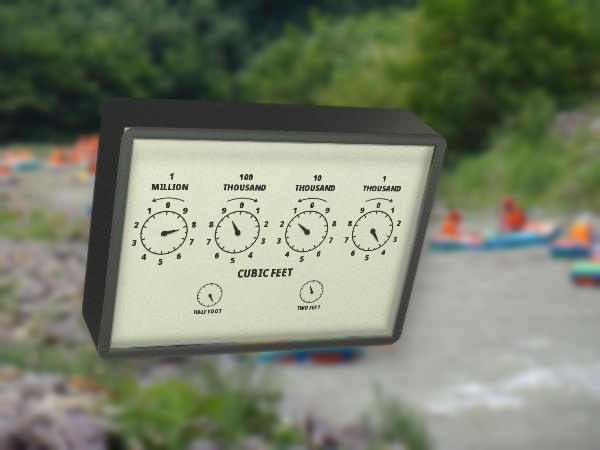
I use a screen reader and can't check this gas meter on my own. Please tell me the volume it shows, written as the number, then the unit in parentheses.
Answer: 791400 (ft³)
